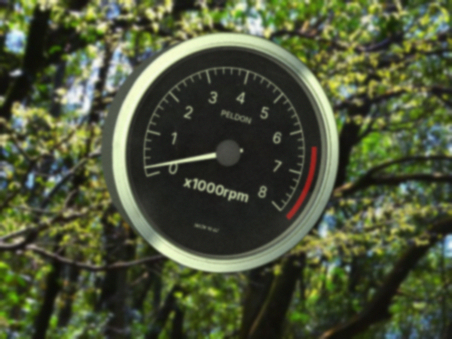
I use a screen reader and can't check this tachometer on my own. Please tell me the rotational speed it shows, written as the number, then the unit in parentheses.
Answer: 200 (rpm)
